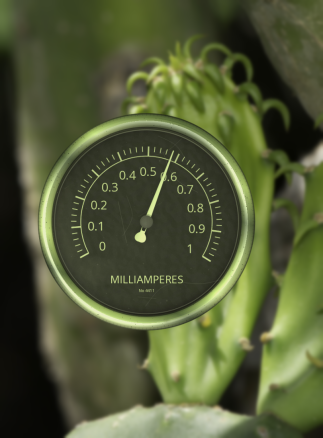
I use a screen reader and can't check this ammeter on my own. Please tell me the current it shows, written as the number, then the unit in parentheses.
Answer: 0.58 (mA)
